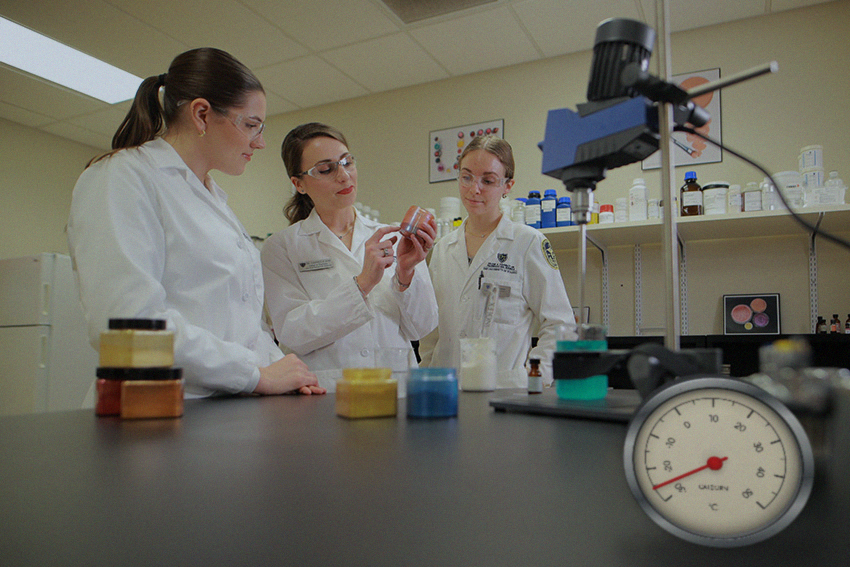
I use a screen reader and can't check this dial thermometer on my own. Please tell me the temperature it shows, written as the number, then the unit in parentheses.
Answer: -25 (°C)
